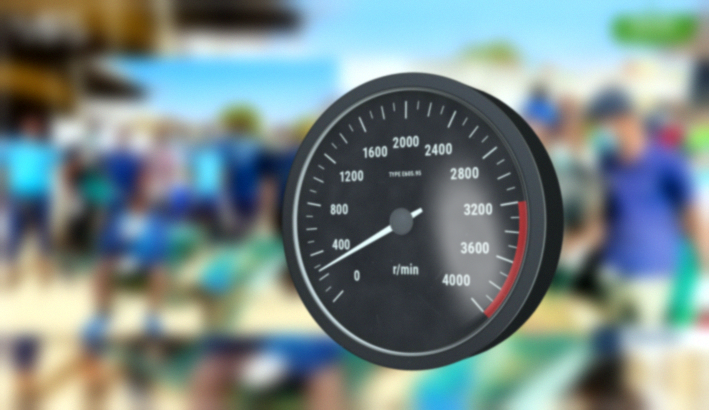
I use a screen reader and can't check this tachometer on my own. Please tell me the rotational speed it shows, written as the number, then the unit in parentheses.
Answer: 250 (rpm)
